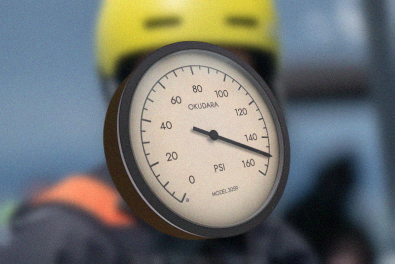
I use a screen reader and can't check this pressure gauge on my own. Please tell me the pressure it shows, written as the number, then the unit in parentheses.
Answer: 150 (psi)
